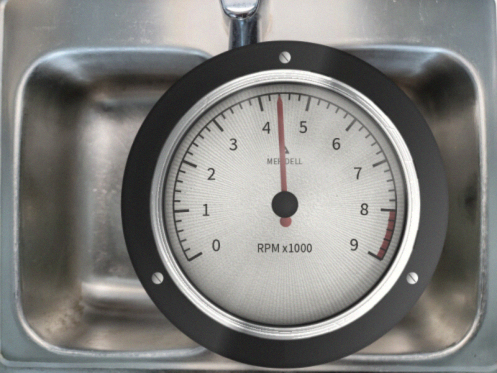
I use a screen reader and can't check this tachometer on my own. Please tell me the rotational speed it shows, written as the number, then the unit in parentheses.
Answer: 4400 (rpm)
